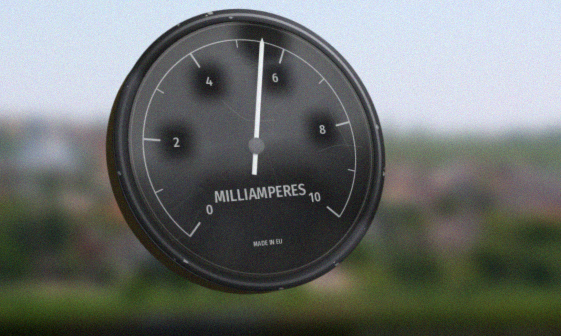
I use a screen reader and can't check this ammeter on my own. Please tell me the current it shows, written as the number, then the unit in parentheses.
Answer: 5.5 (mA)
